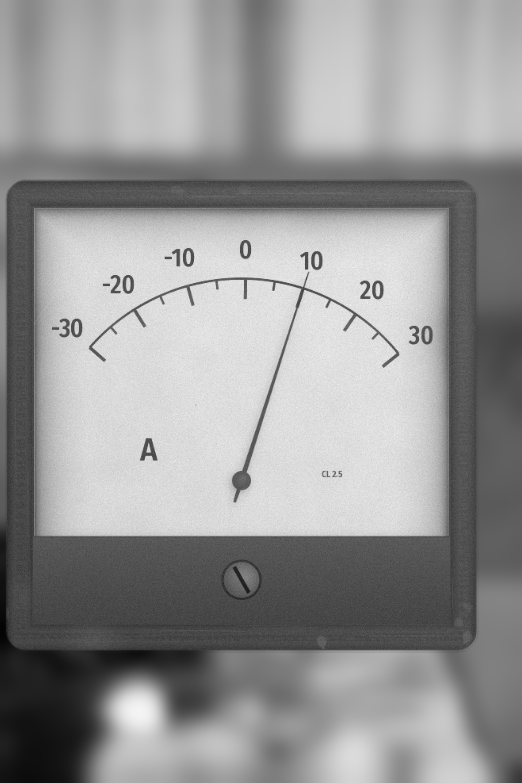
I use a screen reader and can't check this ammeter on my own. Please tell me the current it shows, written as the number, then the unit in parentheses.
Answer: 10 (A)
